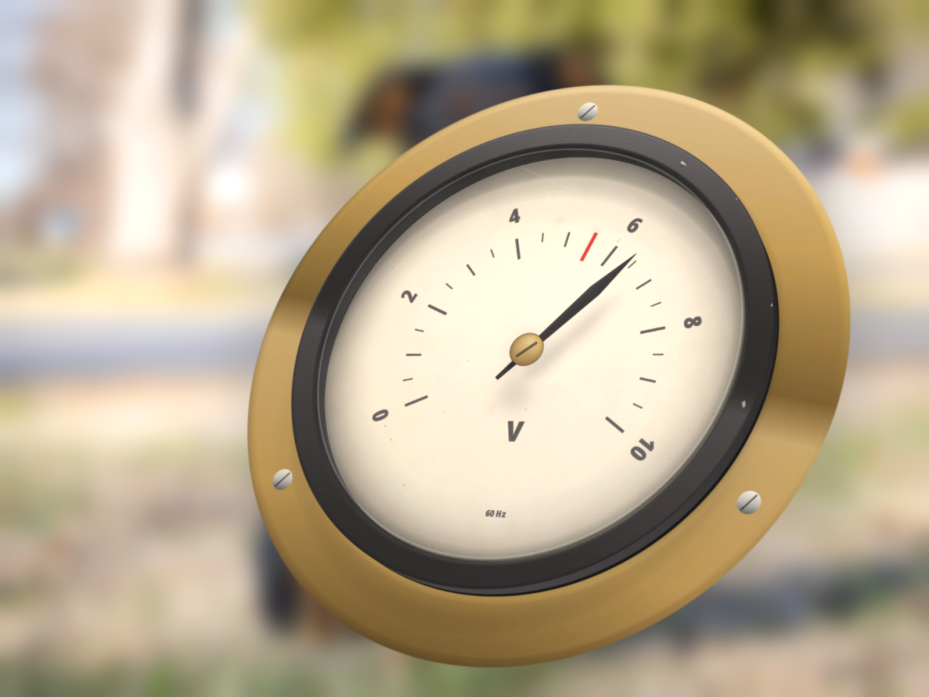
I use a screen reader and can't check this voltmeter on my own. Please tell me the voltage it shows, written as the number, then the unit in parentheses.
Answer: 6.5 (V)
